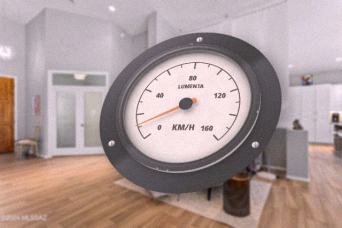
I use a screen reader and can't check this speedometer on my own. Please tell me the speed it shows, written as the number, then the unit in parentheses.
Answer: 10 (km/h)
